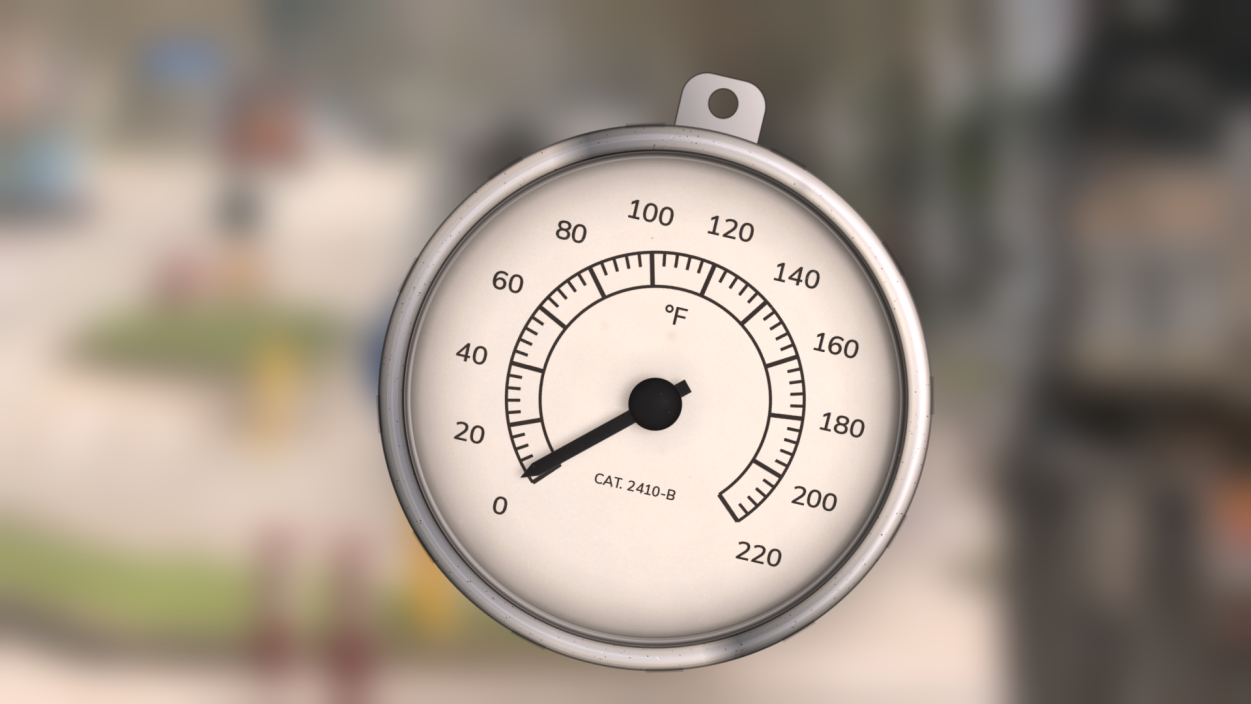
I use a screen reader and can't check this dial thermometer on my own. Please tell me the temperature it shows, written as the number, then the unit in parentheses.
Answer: 4 (°F)
